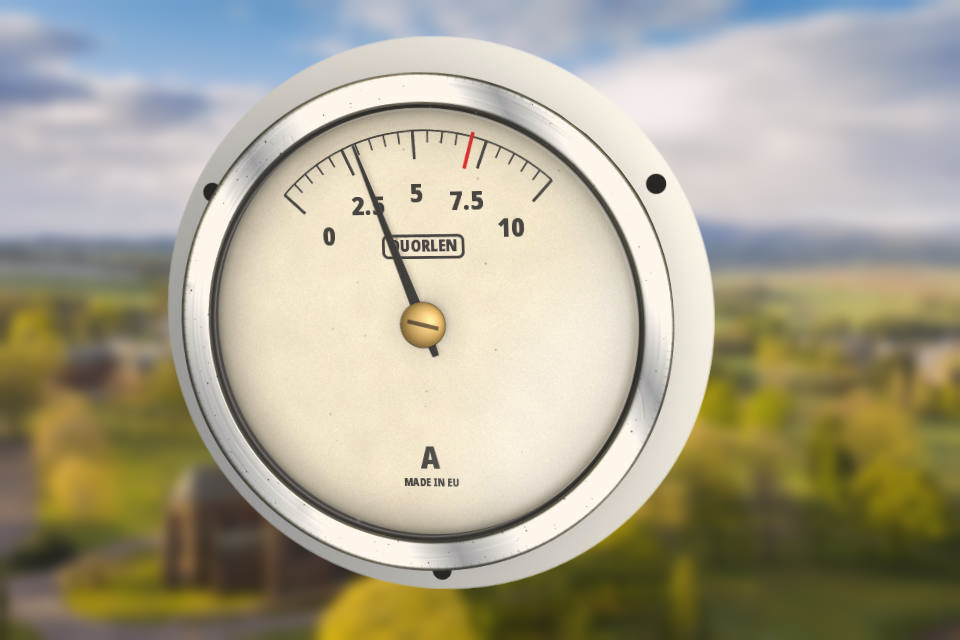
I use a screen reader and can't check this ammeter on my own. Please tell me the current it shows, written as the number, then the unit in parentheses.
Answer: 3 (A)
